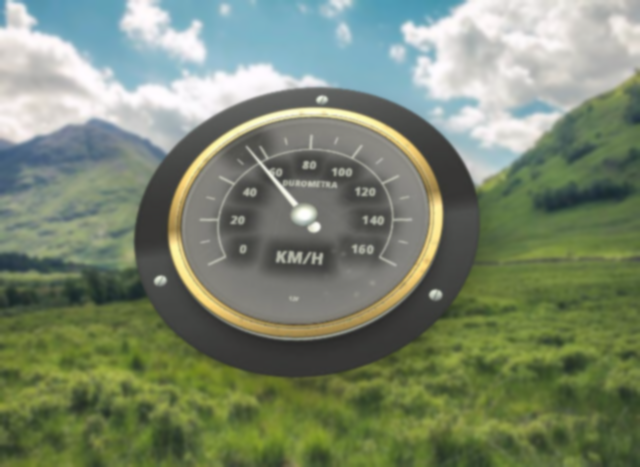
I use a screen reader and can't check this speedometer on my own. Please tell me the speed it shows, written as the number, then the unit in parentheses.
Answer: 55 (km/h)
